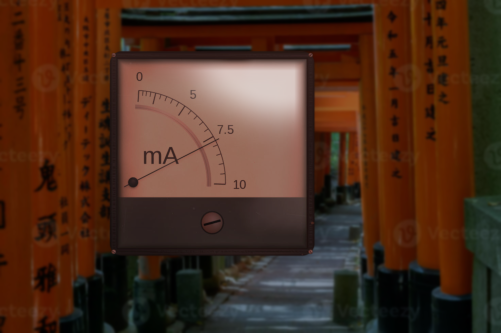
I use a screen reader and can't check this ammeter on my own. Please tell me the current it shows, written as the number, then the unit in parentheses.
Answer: 7.75 (mA)
